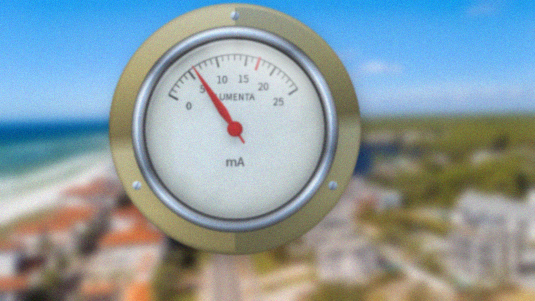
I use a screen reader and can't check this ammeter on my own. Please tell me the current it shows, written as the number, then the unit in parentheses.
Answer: 6 (mA)
